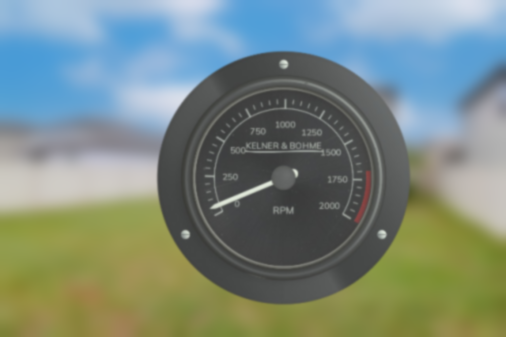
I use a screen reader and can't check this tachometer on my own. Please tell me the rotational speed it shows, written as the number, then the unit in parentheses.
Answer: 50 (rpm)
